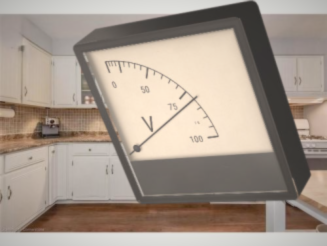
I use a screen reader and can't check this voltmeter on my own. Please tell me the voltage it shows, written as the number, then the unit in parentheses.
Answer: 80 (V)
